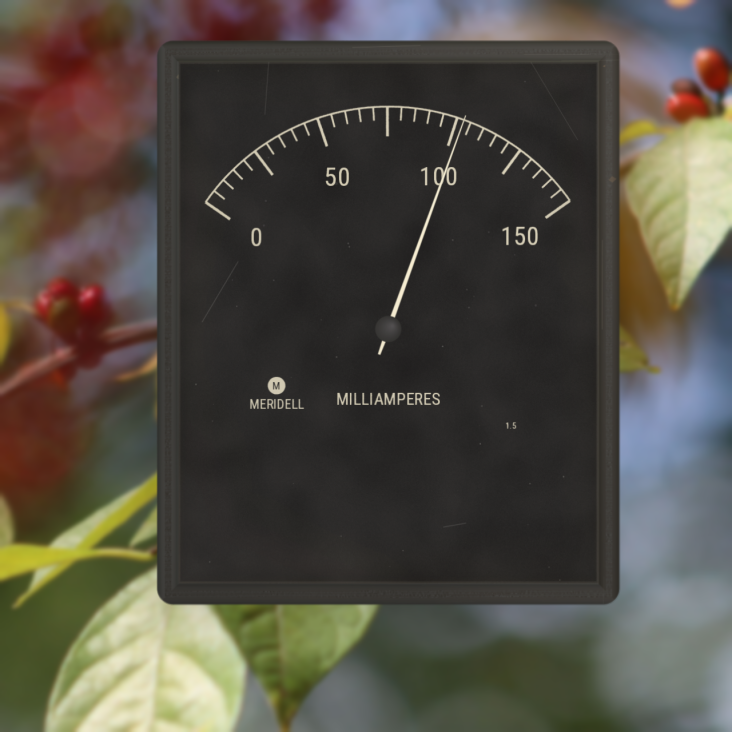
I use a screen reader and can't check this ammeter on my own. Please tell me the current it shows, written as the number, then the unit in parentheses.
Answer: 102.5 (mA)
